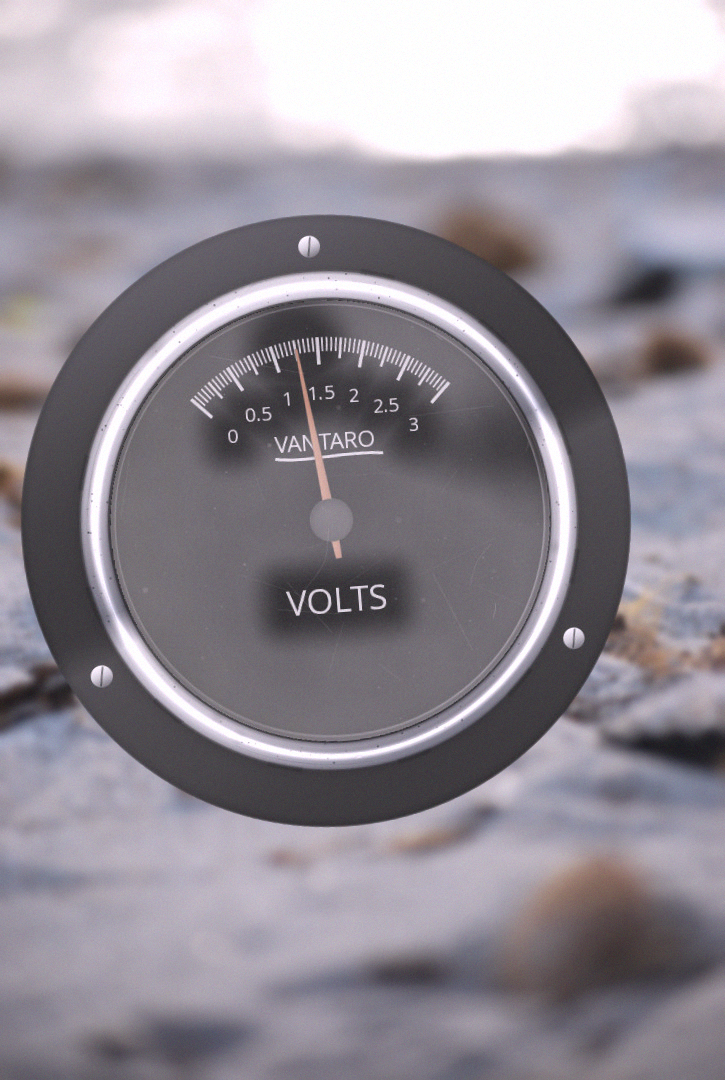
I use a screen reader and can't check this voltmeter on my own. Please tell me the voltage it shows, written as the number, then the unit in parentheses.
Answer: 1.25 (V)
